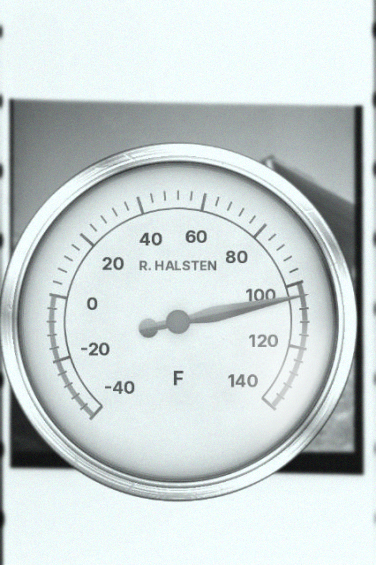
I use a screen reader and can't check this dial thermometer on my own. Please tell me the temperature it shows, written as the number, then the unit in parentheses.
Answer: 104 (°F)
